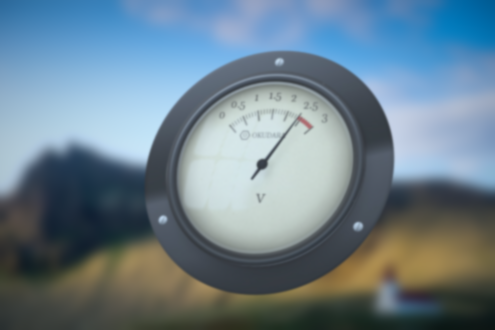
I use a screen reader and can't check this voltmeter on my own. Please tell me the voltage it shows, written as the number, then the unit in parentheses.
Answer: 2.5 (V)
